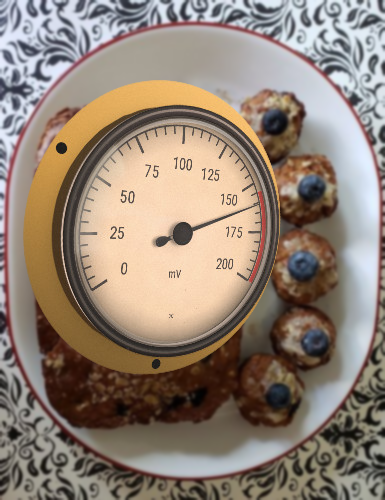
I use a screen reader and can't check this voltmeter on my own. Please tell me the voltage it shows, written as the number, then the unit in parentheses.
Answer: 160 (mV)
